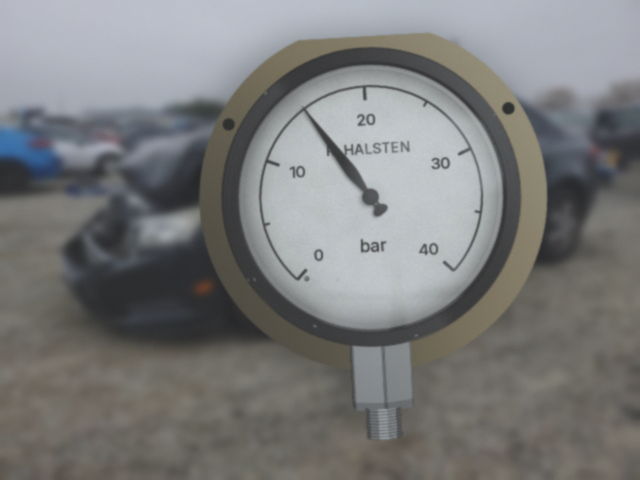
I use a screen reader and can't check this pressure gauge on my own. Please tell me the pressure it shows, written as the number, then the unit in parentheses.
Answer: 15 (bar)
